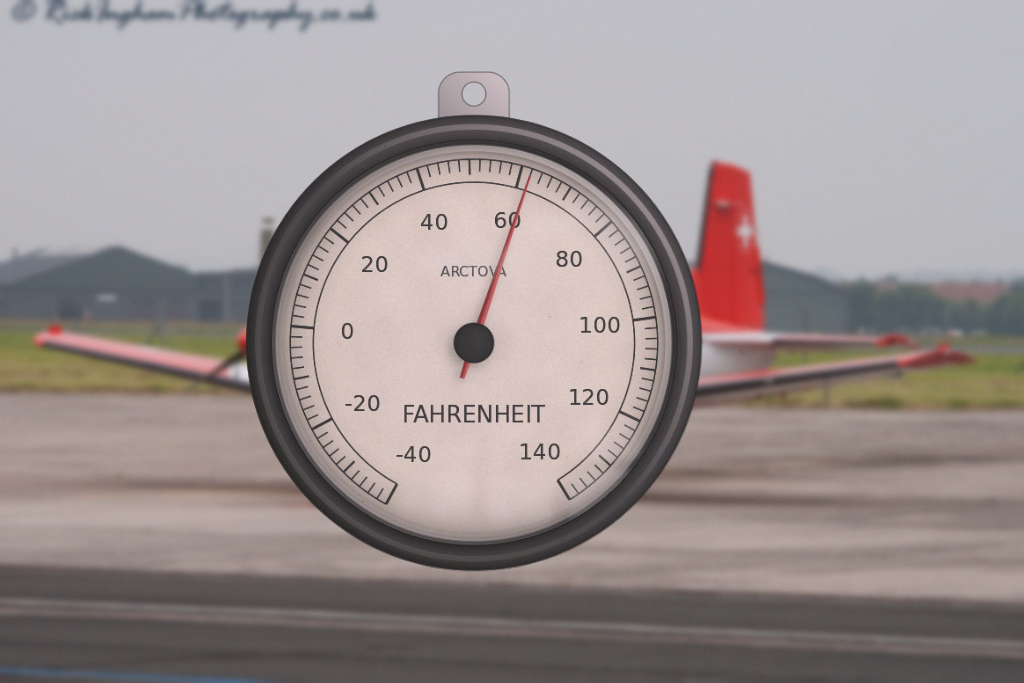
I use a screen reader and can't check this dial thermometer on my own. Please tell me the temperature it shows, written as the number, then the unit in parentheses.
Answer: 62 (°F)
